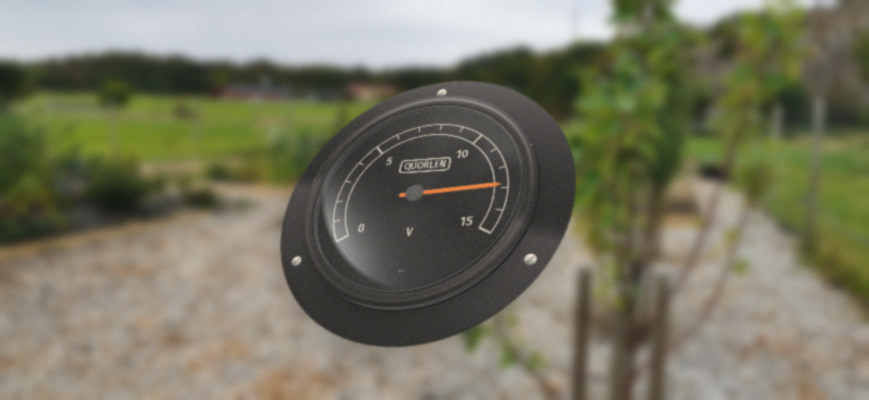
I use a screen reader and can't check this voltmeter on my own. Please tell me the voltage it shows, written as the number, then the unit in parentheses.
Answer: 13 (V)
